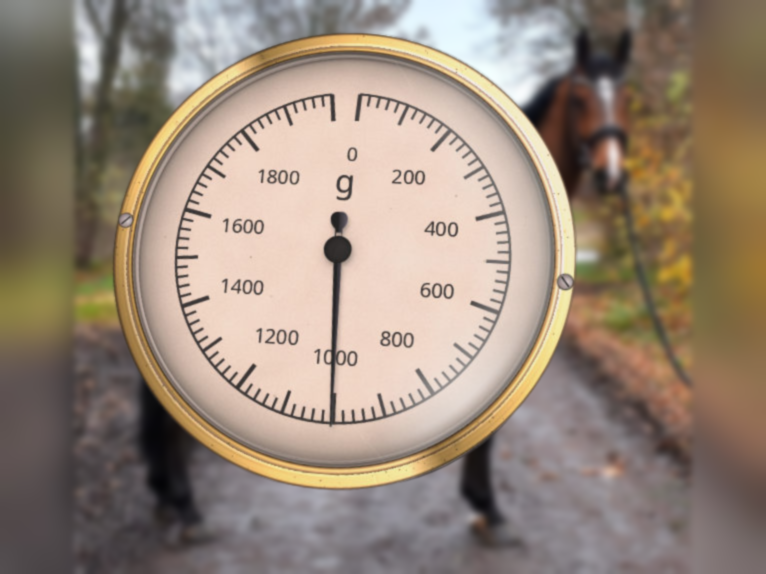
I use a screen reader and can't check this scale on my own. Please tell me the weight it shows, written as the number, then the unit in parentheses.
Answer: 1000 (g)
